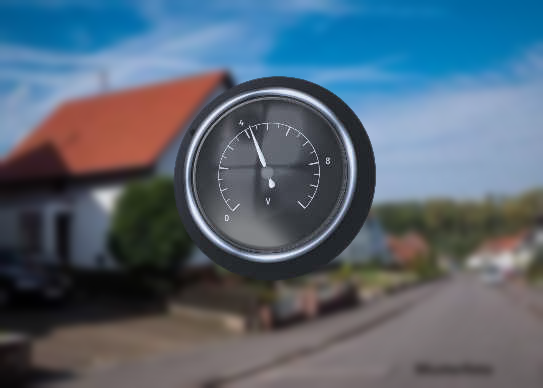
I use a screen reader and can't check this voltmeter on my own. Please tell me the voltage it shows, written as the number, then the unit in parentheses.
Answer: 4.25 (V)
